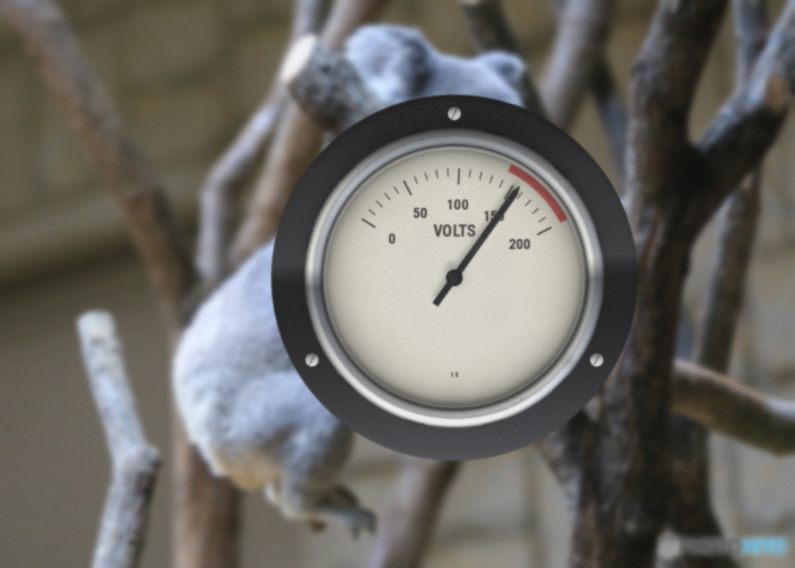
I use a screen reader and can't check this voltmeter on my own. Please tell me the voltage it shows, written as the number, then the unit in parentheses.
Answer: 155 (V)
